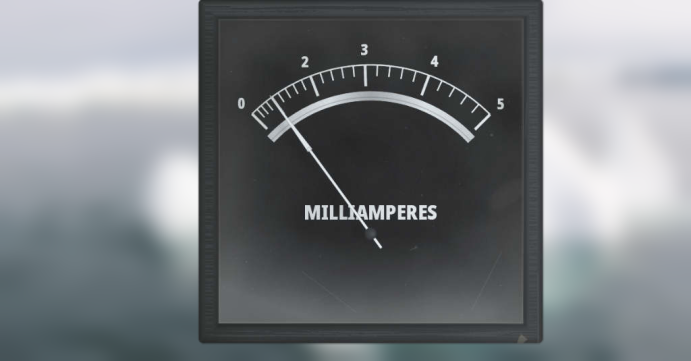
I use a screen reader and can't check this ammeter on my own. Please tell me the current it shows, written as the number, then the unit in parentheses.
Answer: 1 (mA)
